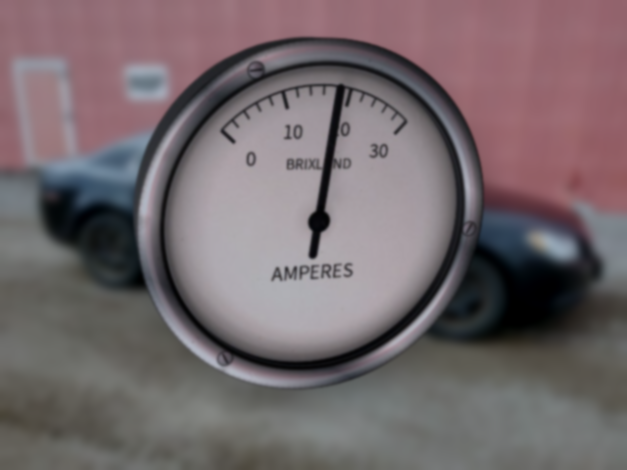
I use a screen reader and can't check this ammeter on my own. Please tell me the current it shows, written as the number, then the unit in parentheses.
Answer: 18 (A)
